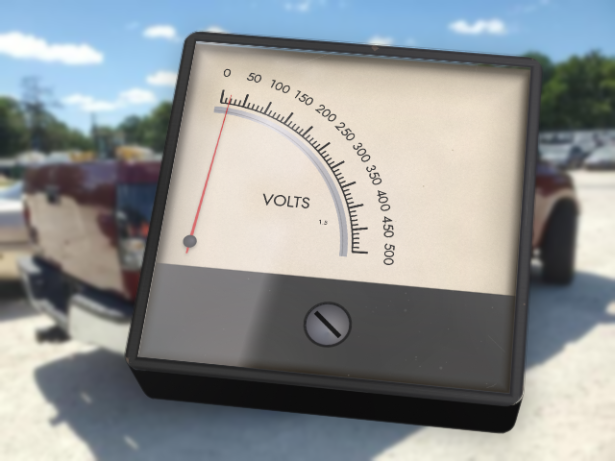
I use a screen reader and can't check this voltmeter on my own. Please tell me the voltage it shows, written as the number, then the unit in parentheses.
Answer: 20 (V)
